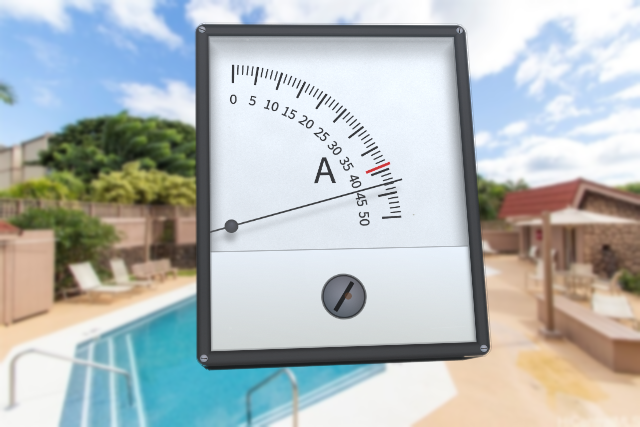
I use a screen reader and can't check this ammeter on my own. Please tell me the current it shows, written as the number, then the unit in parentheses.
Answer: 43 (A)
